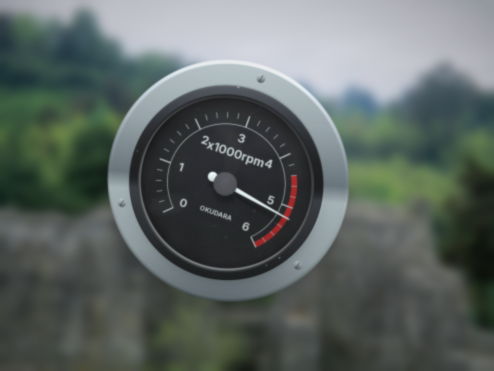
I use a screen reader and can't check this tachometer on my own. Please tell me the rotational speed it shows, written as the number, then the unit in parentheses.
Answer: 5200 (rpm)
